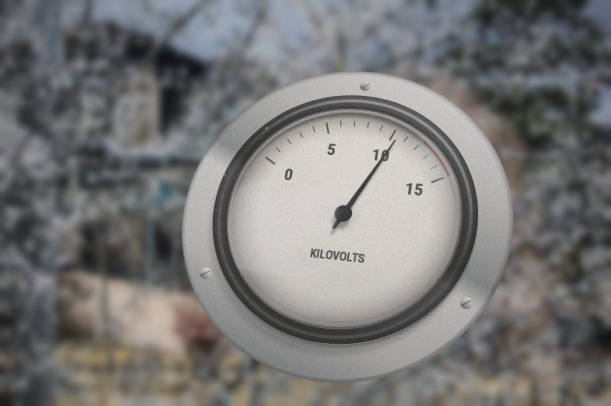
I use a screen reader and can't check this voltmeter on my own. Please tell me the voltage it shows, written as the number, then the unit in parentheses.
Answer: 10.5 (kV)
